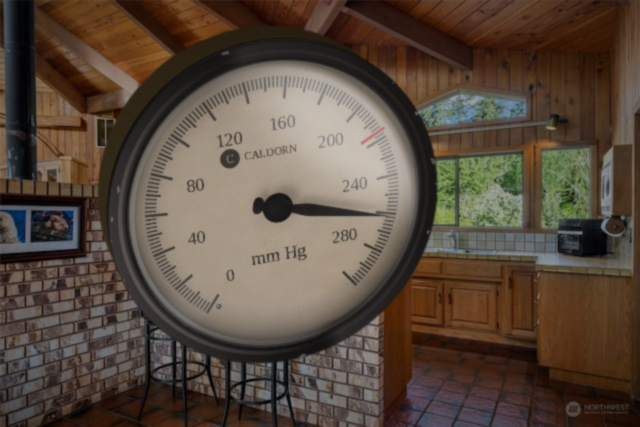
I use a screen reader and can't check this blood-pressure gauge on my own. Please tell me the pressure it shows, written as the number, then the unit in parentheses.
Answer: 260 (mmHg)
